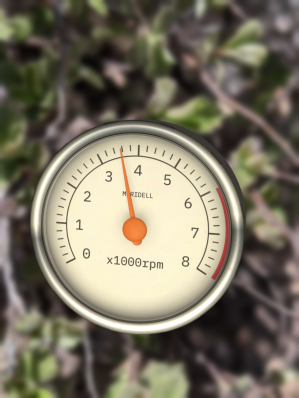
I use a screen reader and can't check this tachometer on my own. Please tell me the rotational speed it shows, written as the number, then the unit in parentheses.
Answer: 3600 (rpm)
